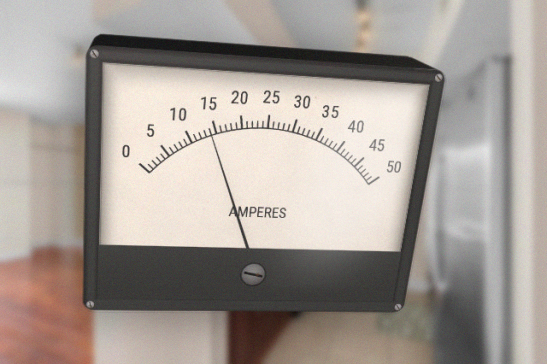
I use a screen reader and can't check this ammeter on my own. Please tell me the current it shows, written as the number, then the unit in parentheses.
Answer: 14 (A)
